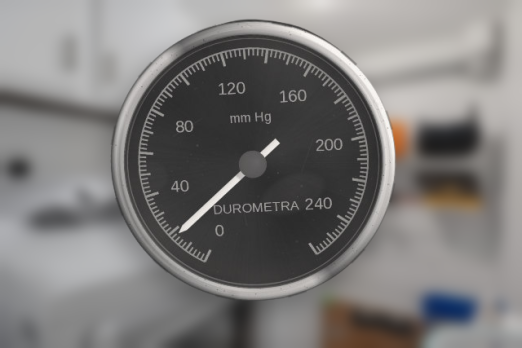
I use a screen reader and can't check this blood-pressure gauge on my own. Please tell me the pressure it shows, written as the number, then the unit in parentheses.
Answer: 18 (mmHg)
